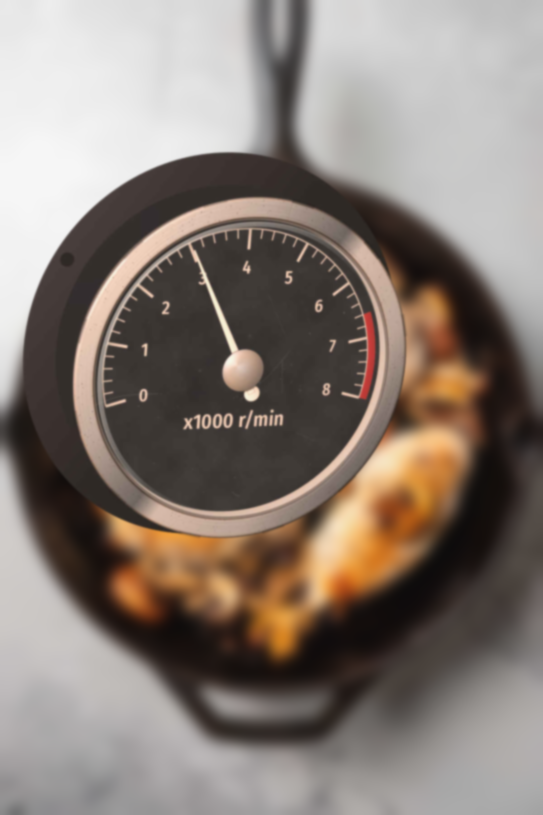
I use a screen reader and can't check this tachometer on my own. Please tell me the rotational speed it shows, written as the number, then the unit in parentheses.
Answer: 3000 (rpm)
